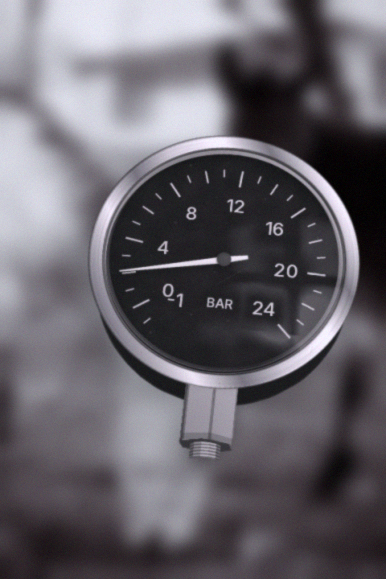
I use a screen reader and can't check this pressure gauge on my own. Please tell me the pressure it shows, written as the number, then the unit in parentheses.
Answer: 2 (bar)
